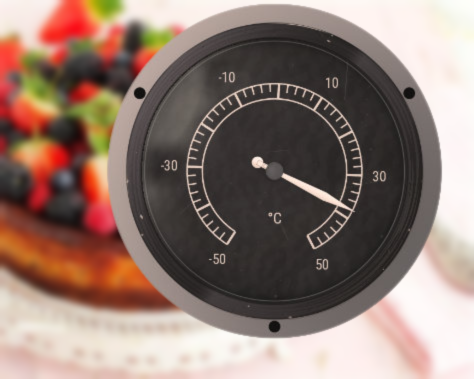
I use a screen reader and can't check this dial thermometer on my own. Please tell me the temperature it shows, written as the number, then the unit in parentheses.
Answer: 38 (°C)
